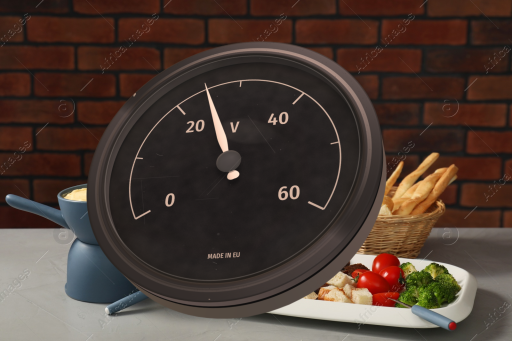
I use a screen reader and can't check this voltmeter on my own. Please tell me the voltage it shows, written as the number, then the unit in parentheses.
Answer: 25 (V)
